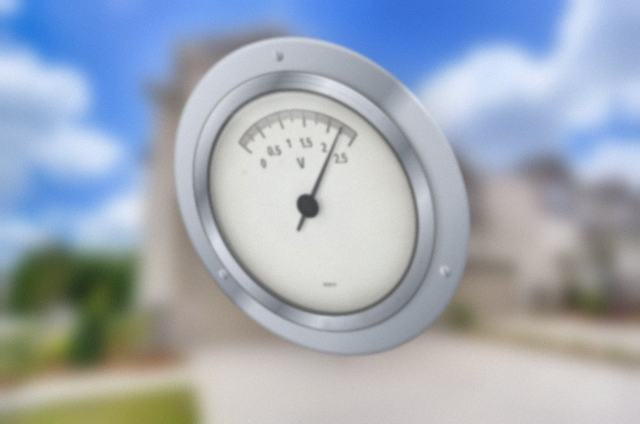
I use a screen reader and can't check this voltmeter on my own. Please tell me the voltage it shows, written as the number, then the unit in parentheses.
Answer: 2.25 (V)
